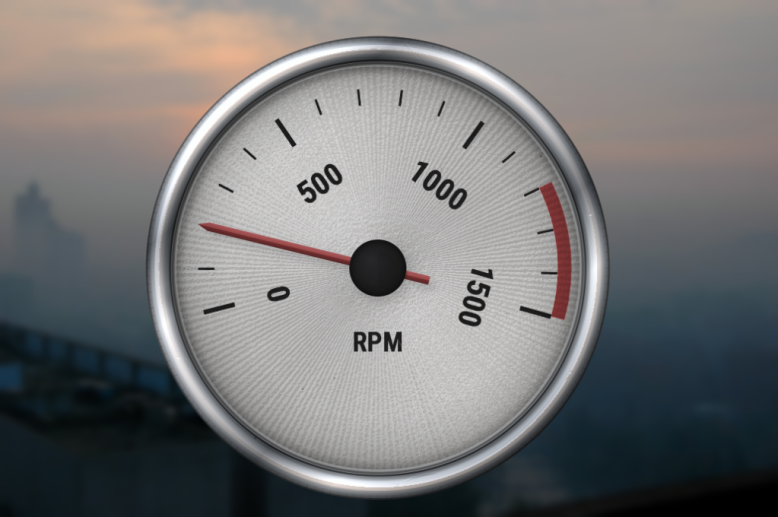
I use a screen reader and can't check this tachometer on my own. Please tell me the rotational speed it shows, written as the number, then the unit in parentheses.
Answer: 200 (rpm)
